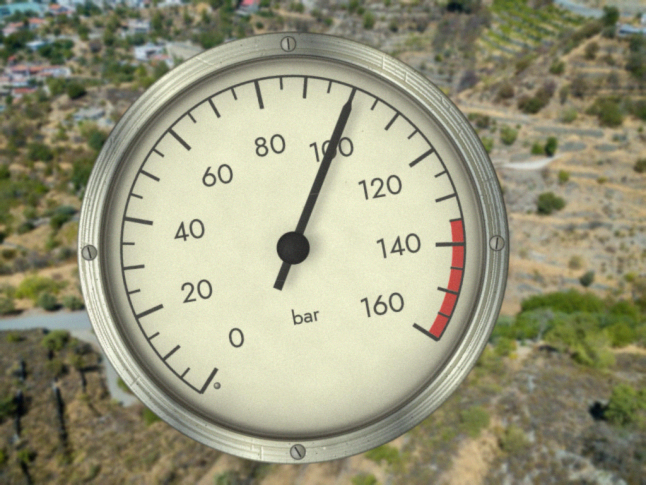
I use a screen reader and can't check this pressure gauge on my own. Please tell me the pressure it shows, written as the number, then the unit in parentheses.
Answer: 100 (bar)
